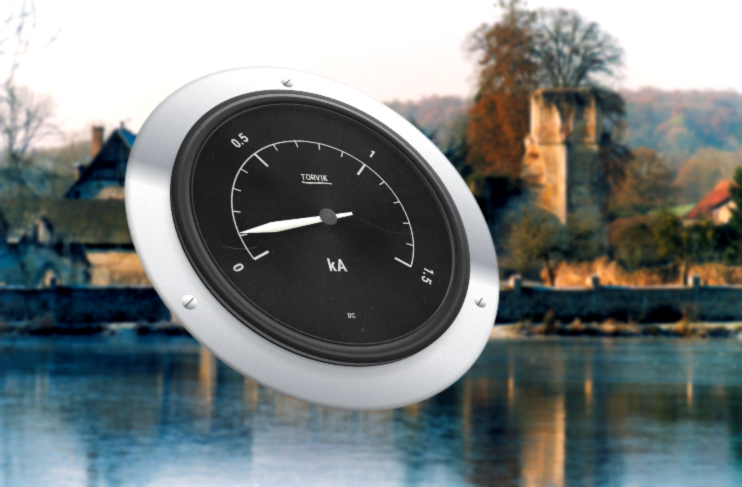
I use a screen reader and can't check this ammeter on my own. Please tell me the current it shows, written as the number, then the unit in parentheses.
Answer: 0.1 (kA)
